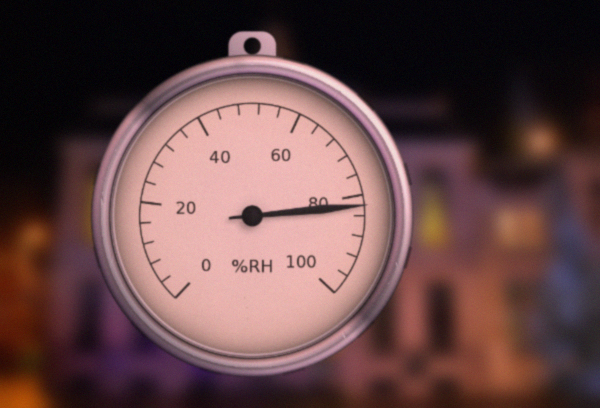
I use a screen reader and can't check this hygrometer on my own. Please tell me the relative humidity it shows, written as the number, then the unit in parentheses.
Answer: 82 (%)
